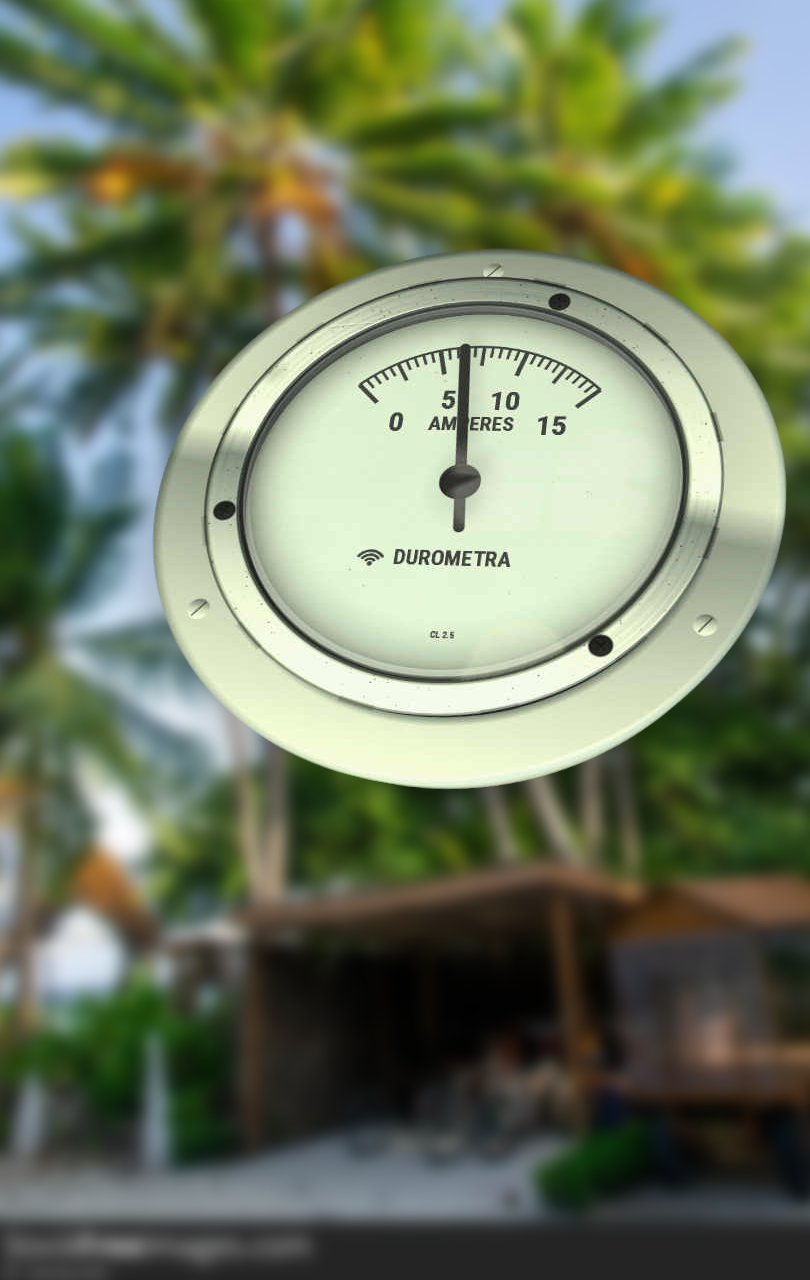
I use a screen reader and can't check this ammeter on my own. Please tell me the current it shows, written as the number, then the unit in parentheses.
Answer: 6.5 (A)
